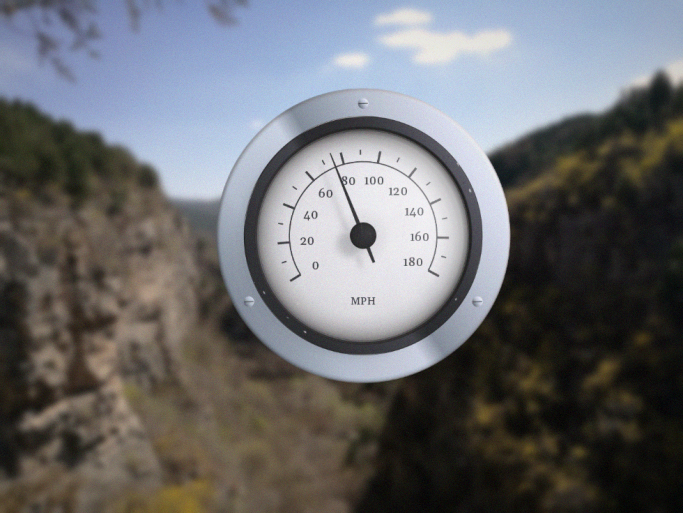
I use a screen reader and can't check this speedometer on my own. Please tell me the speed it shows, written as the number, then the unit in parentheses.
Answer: 75 (mph)
